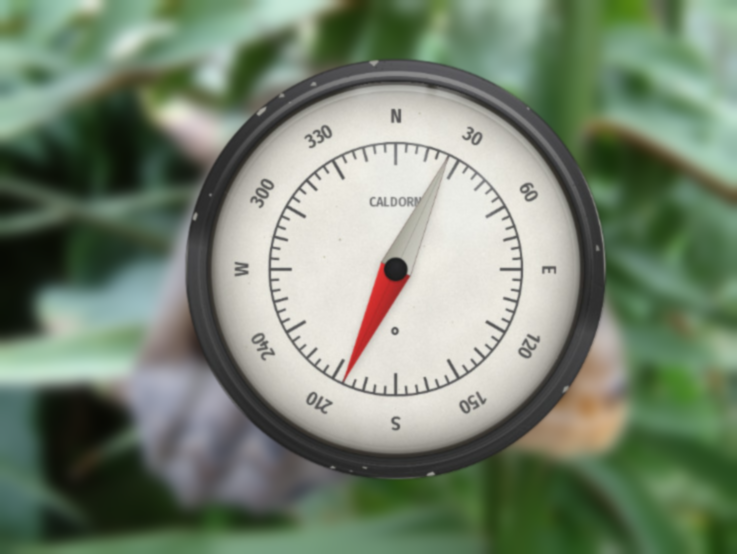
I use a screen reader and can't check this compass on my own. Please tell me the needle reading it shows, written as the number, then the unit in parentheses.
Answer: 205 (°)
